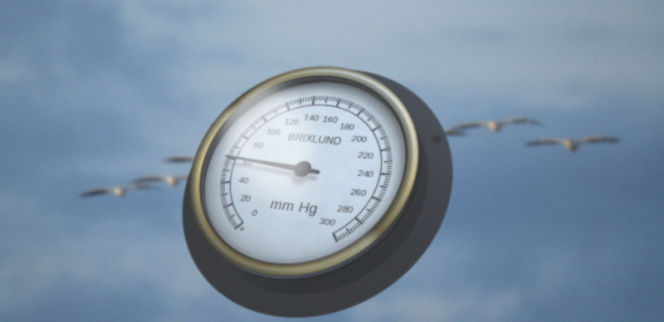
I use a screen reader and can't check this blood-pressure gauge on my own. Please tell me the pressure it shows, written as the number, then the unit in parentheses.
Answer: 60 (mmHg)
